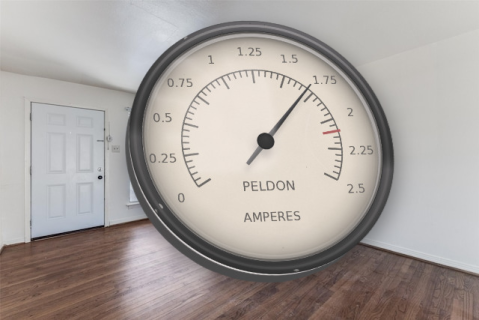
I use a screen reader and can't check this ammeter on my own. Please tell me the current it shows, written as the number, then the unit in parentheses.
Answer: 1.7 (A)
